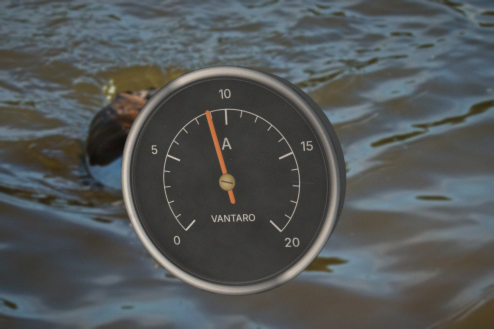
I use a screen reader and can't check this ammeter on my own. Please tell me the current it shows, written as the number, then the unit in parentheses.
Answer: 9 (A)
